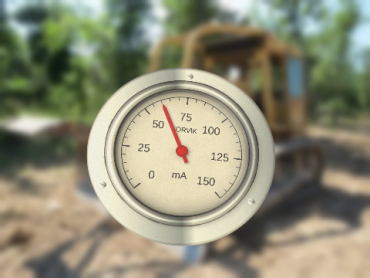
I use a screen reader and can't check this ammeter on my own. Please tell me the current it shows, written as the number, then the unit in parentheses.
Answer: 60 (mA)
